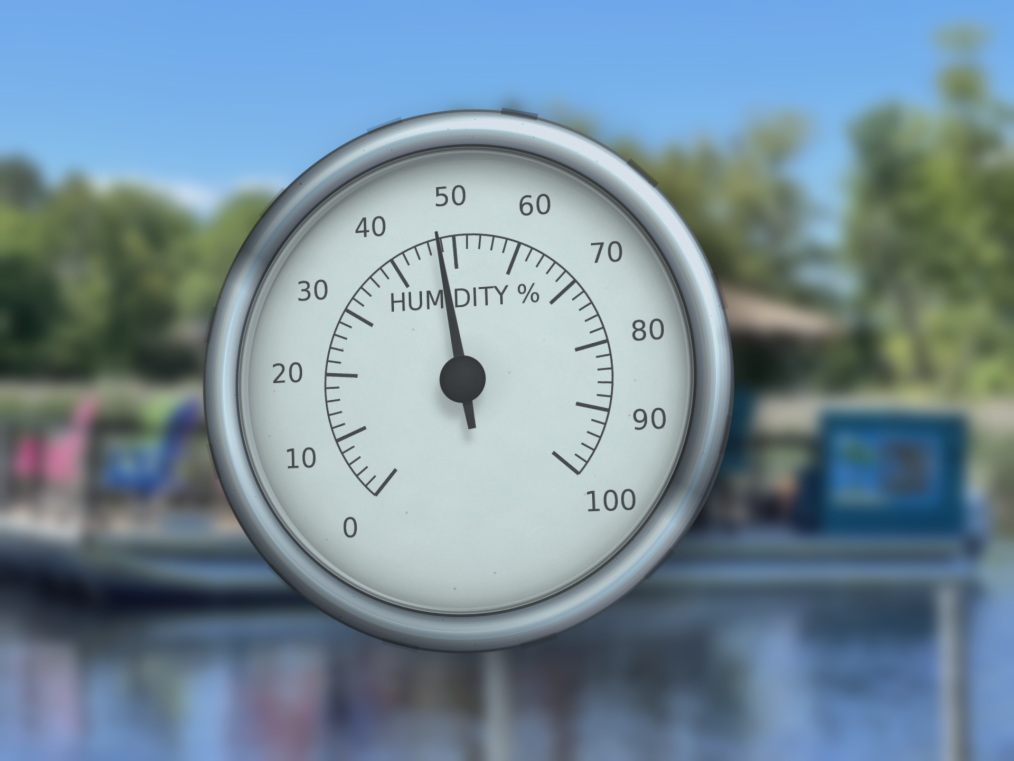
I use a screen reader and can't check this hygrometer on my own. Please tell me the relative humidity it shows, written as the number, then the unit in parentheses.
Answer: 48 (%)
